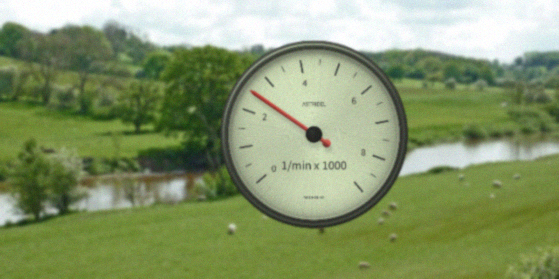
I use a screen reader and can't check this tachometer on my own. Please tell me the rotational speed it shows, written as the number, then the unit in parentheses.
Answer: 2500 (rpm)
